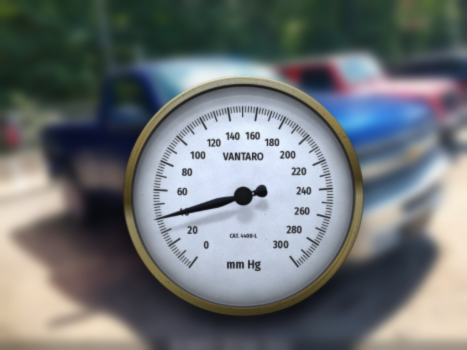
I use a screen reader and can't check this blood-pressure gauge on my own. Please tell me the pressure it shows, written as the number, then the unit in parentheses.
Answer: 40 (mmHg)
